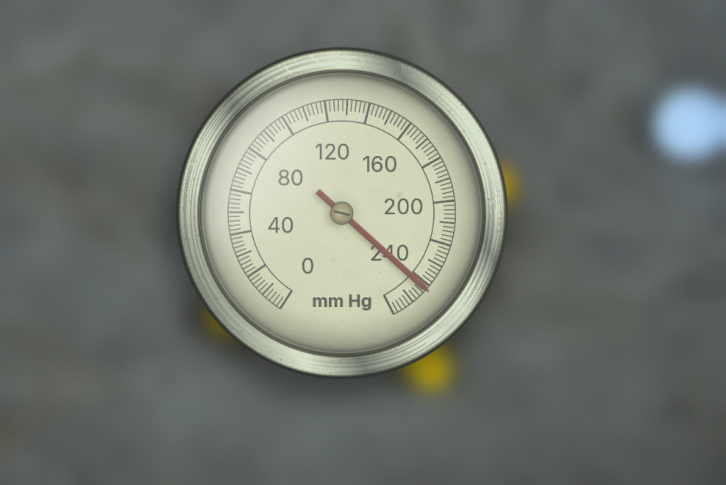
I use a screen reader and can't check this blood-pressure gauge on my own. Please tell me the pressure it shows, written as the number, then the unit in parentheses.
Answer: 242 (mmHg)
